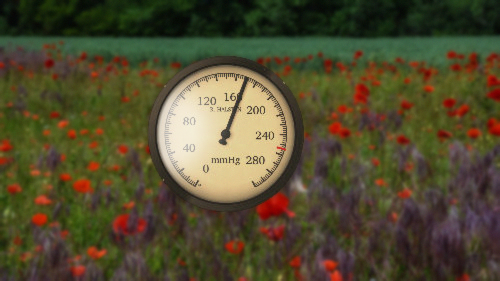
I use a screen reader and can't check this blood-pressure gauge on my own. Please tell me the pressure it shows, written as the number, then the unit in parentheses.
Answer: 170 (mmHg)
